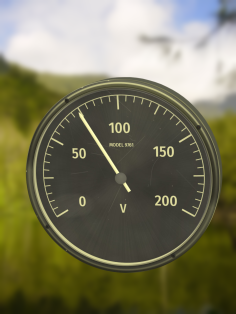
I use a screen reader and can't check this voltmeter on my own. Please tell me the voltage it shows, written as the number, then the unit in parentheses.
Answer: 75 (V)
